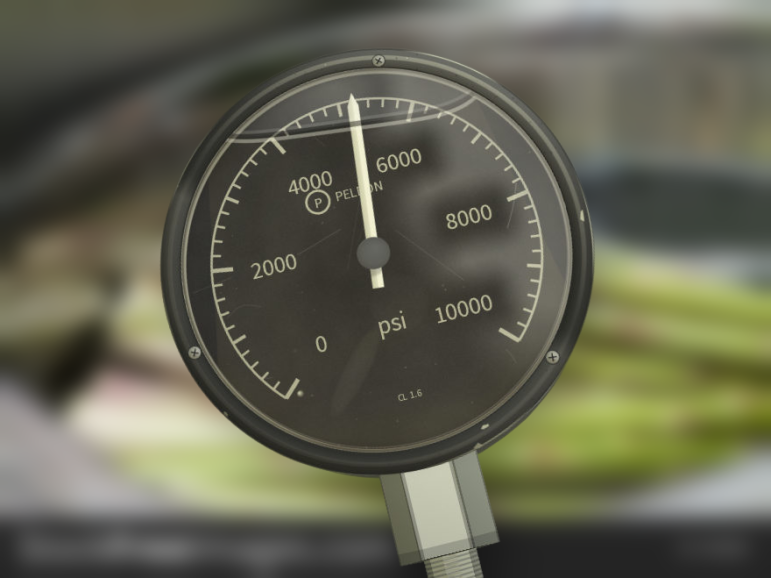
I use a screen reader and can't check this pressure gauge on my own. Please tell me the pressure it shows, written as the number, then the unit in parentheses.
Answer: 5200 (psi)
